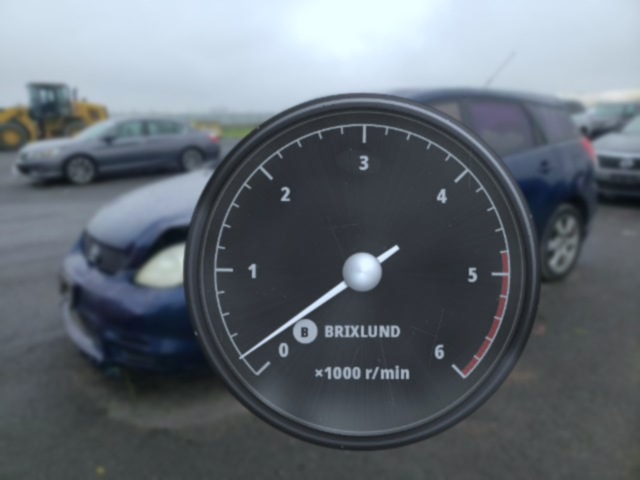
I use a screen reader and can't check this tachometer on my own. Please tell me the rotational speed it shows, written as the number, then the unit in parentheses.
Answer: 200 (rpm)
